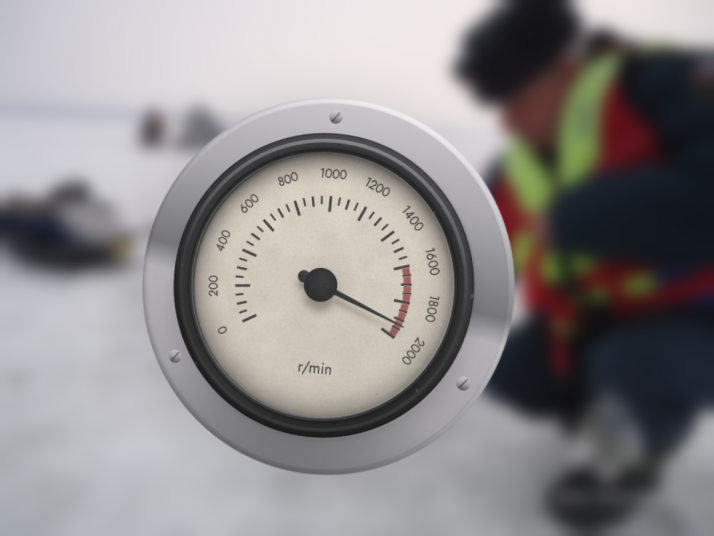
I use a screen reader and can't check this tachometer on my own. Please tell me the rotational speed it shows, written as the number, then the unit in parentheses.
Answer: 1925 (rpm)
